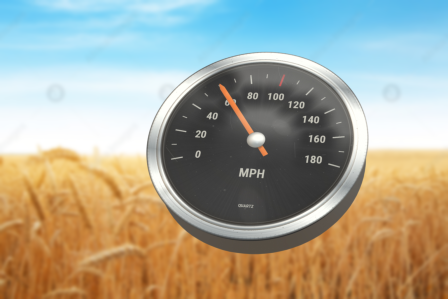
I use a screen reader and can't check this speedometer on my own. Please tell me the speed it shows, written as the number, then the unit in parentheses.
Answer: 60 (mph)
